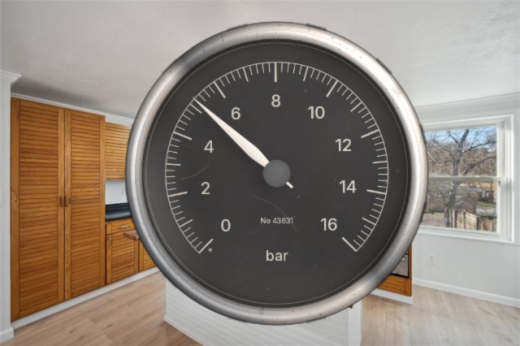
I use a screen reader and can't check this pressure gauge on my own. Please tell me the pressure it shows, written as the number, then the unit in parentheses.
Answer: 5.2 (bar)
